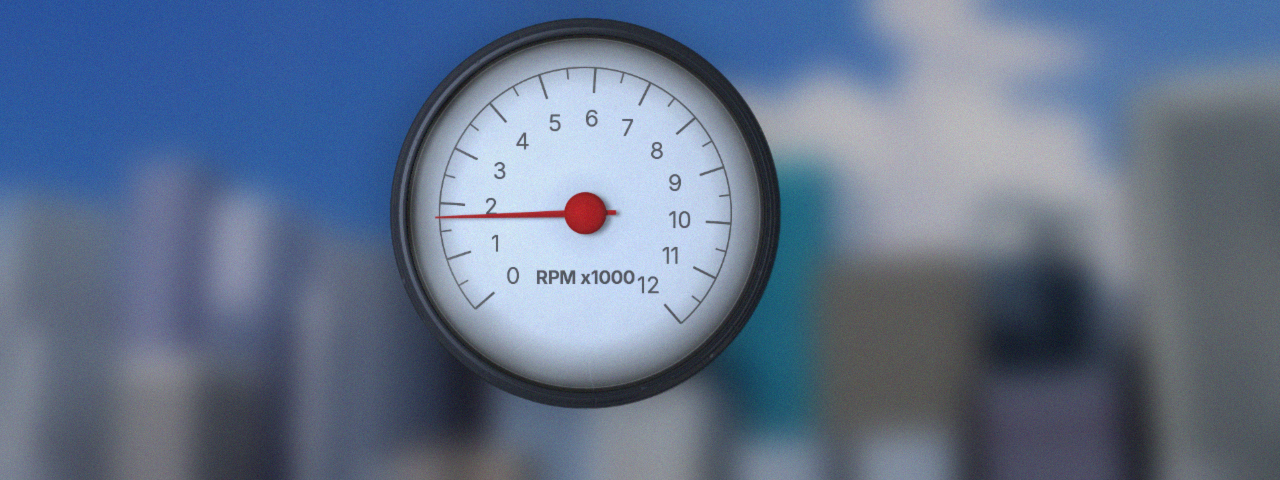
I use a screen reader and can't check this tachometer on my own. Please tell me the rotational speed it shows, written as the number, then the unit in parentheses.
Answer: 1750 (rpm)
